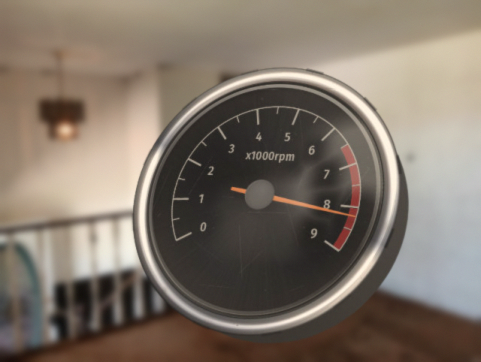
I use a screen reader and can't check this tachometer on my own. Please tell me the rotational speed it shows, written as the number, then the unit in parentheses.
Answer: 8250 (rpm)
